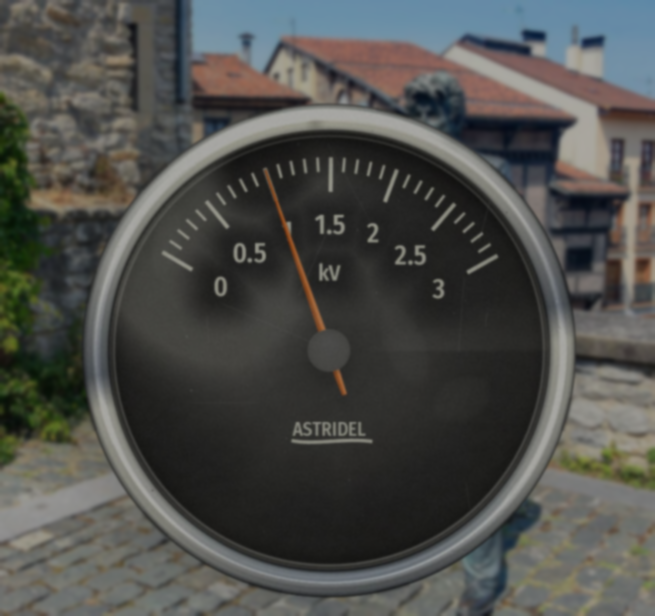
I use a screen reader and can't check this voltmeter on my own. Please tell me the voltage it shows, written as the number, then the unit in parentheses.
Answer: 1 (kV)
